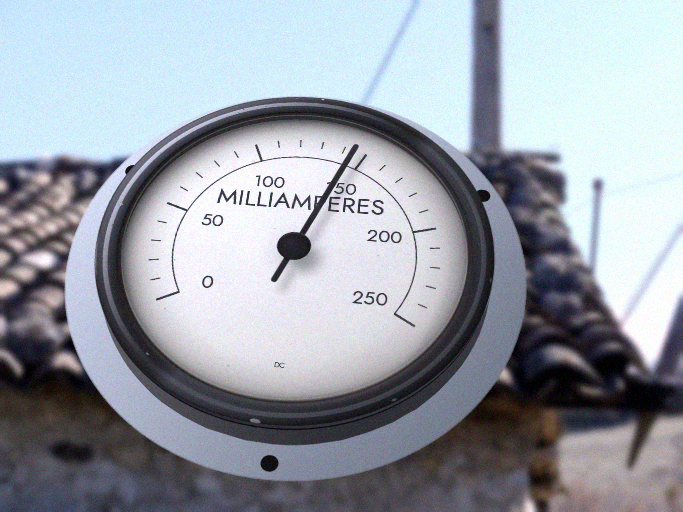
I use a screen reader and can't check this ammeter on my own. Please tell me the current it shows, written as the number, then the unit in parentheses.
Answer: 145 (mA)
